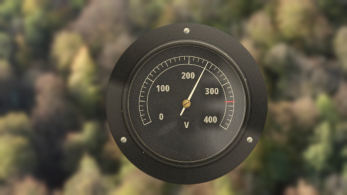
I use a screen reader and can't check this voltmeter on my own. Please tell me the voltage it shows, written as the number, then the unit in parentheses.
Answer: 240 (V)
